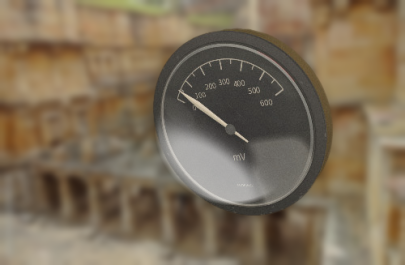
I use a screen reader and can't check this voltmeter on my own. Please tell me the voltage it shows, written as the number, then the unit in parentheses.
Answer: 50 (mV)
